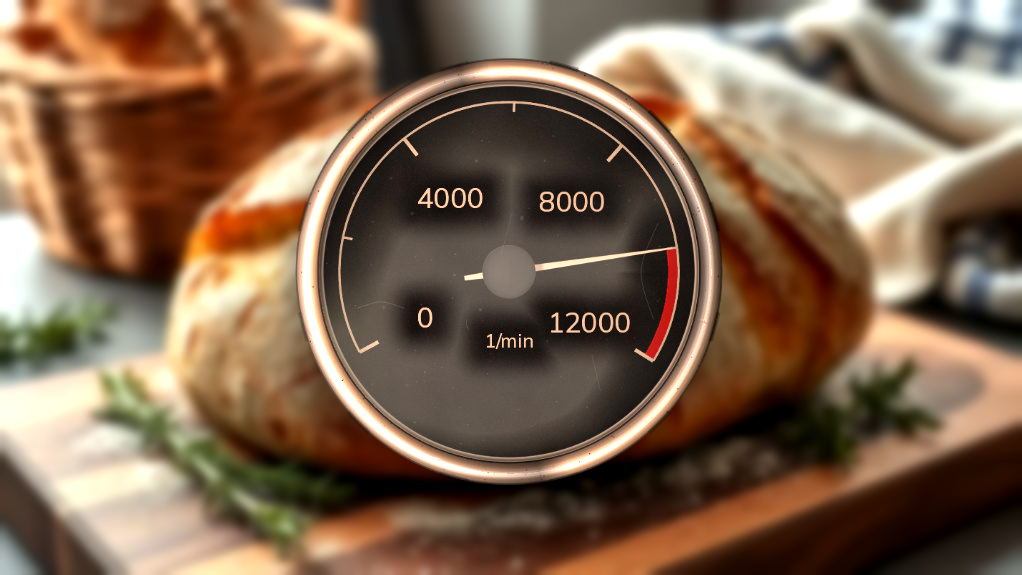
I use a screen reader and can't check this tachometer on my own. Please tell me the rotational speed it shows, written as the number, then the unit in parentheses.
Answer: 10000 (rpm)
